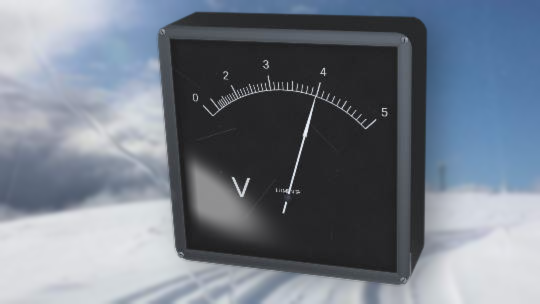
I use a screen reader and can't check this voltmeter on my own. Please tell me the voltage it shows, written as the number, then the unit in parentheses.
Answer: 4 (V)
